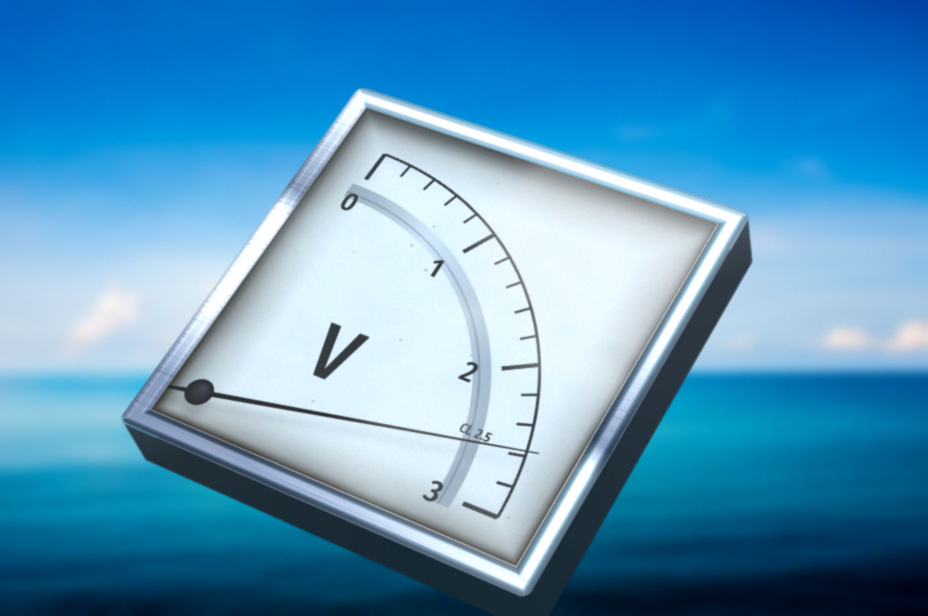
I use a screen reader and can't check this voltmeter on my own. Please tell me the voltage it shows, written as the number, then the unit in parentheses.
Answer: 2.6 (V)
